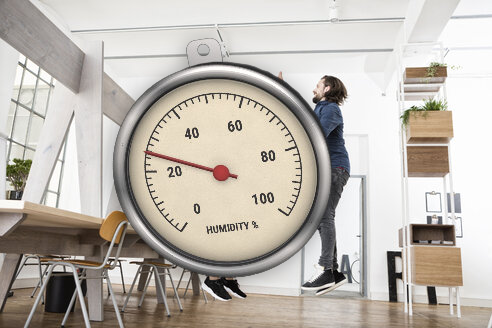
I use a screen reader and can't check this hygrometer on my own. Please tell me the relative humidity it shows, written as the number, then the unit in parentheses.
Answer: 26 (%)
